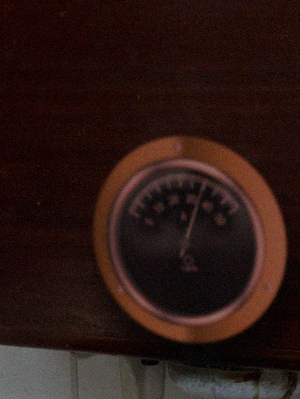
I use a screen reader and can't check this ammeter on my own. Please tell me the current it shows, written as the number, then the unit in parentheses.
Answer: 35 (A)
